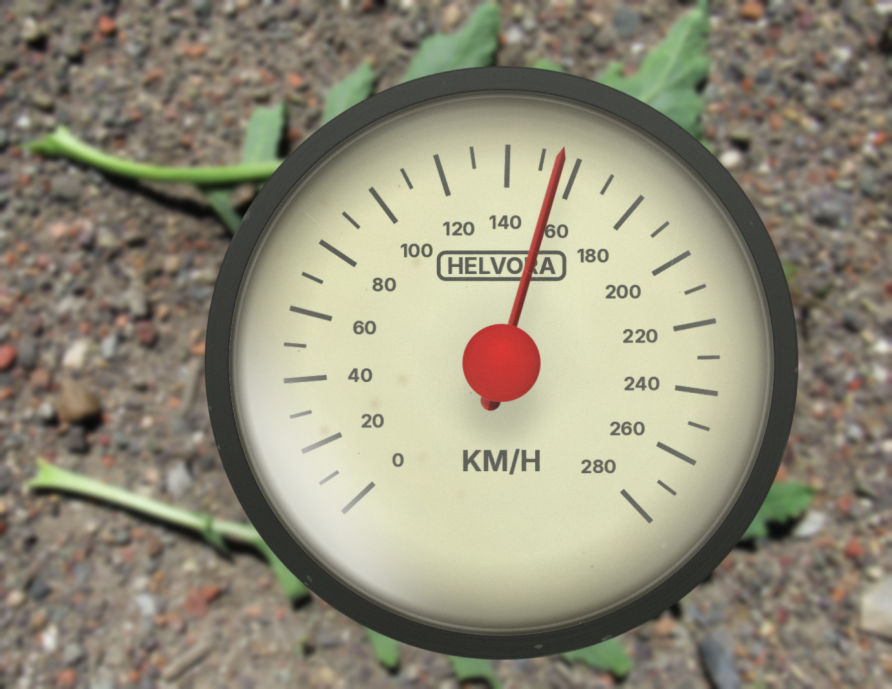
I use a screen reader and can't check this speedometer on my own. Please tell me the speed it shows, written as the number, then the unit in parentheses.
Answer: 155 (km/h)
